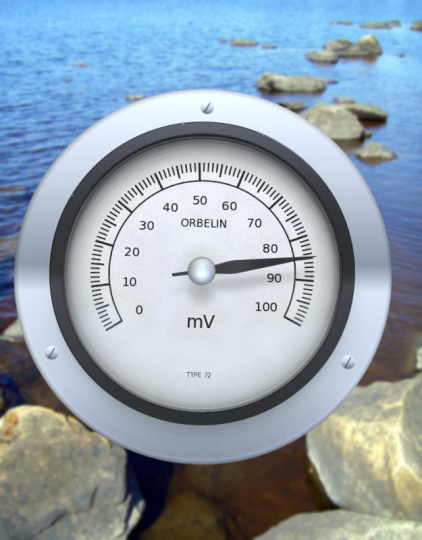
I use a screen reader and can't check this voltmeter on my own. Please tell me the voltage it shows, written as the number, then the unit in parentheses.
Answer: 85 (mV)
